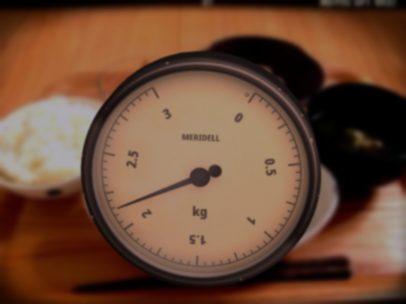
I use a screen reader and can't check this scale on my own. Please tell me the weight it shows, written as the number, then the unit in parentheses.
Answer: 2.15 (kg)
